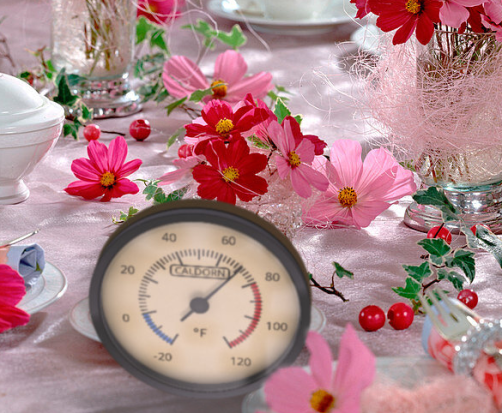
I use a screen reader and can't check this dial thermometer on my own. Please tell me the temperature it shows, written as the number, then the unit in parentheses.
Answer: 70 (°F)
